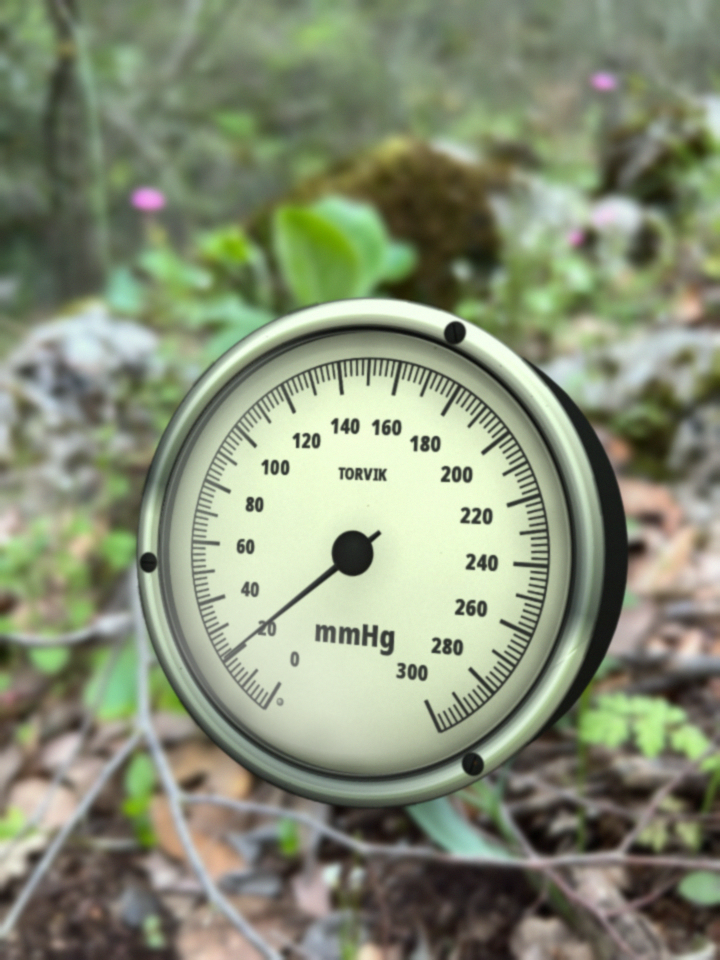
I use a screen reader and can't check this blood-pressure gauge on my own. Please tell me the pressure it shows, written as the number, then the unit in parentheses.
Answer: 20 (mmHg)
